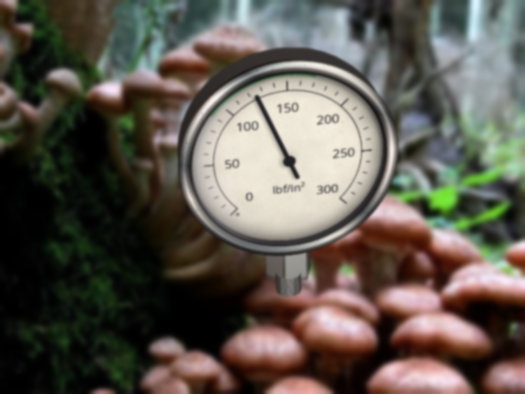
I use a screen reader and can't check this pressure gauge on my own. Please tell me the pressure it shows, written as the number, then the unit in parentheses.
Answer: 125 (psi)
